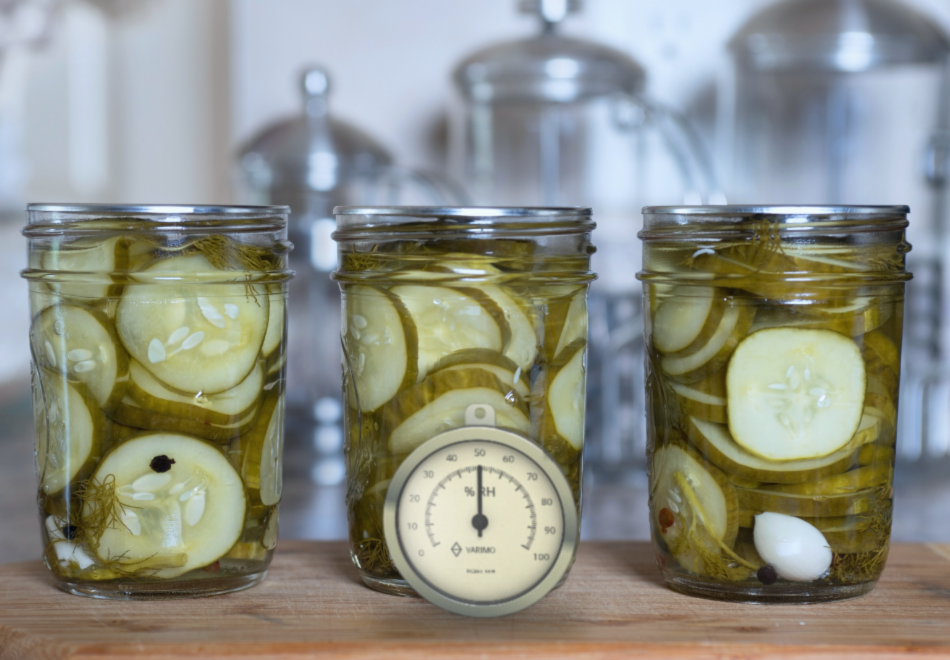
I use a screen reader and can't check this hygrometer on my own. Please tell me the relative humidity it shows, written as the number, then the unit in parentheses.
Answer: 50 (%)
